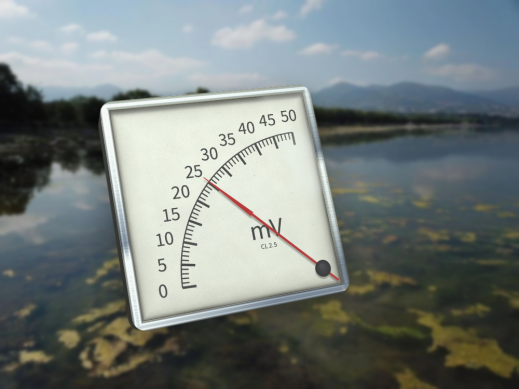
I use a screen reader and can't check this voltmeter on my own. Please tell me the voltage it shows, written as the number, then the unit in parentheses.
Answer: 25 (mV)
